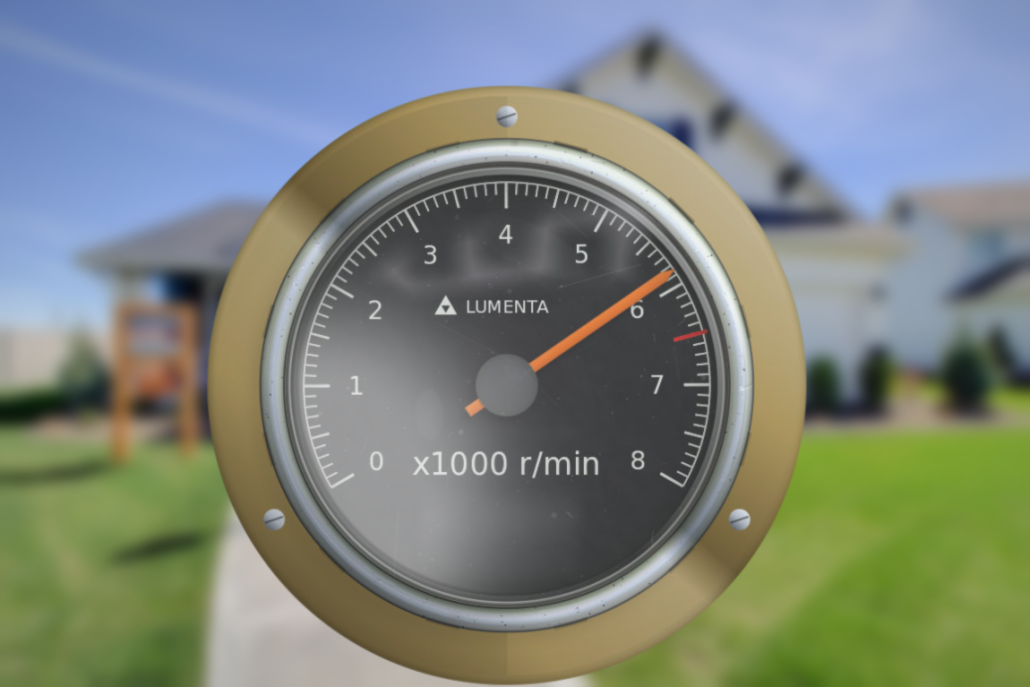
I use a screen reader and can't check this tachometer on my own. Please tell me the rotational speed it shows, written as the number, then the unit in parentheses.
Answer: 5850 (rpm)
